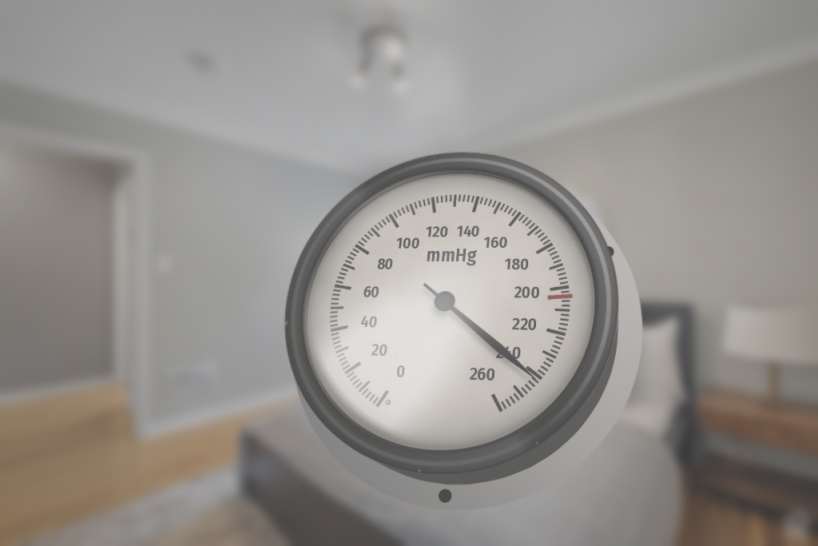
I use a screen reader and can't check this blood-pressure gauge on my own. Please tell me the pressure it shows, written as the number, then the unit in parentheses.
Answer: 242 (mmHg)
